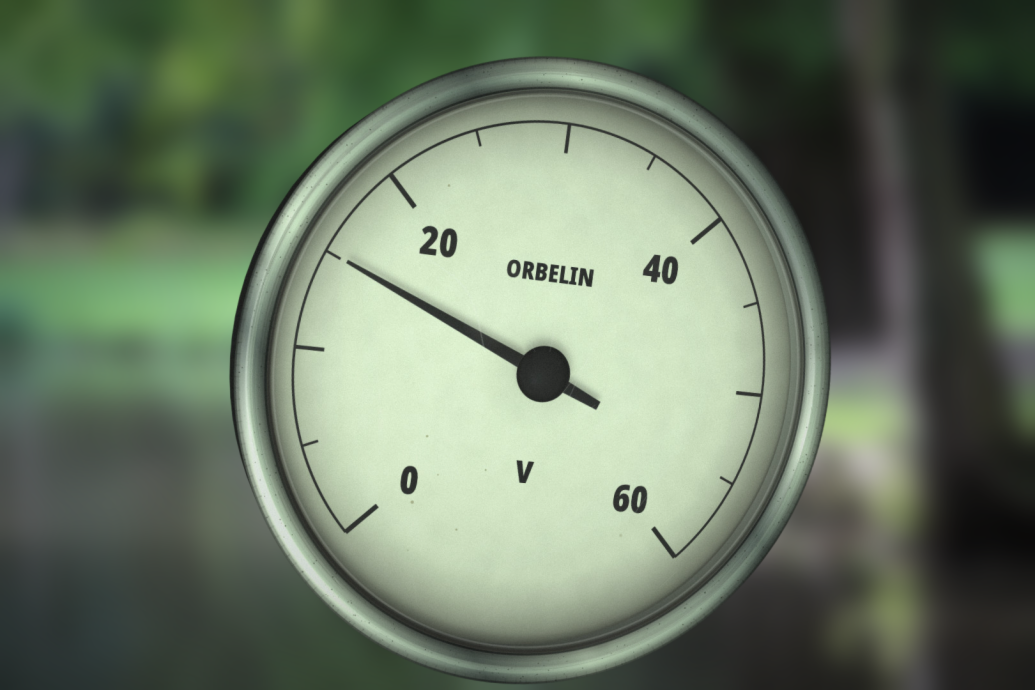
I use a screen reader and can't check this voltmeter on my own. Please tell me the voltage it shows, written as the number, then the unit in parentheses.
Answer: 15 (V)
